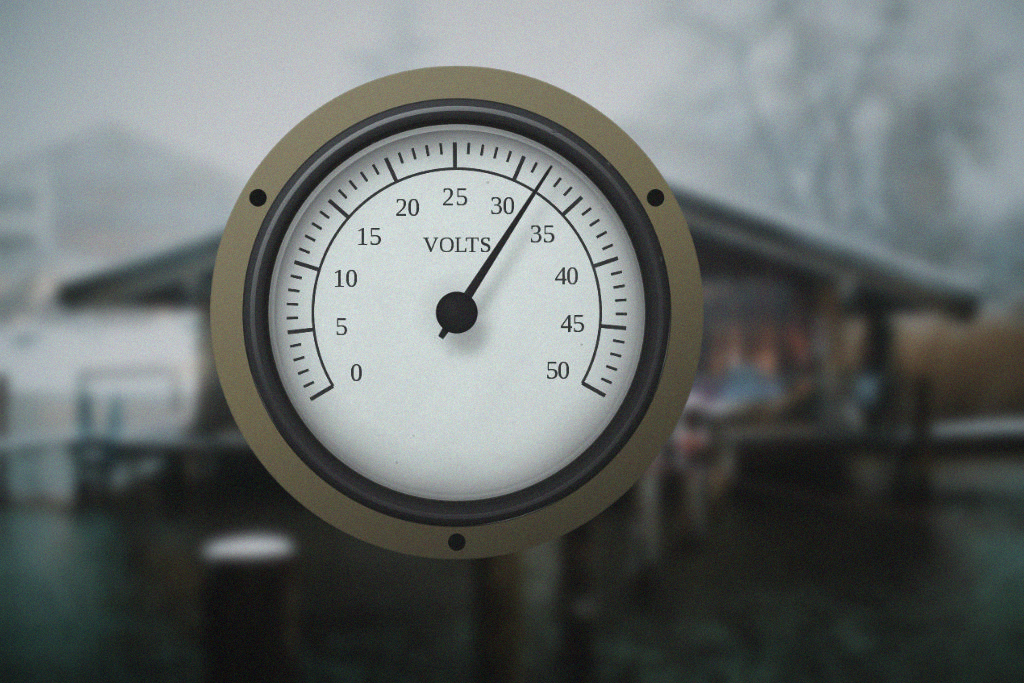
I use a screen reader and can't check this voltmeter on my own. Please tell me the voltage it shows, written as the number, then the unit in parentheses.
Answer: 32 (V)
